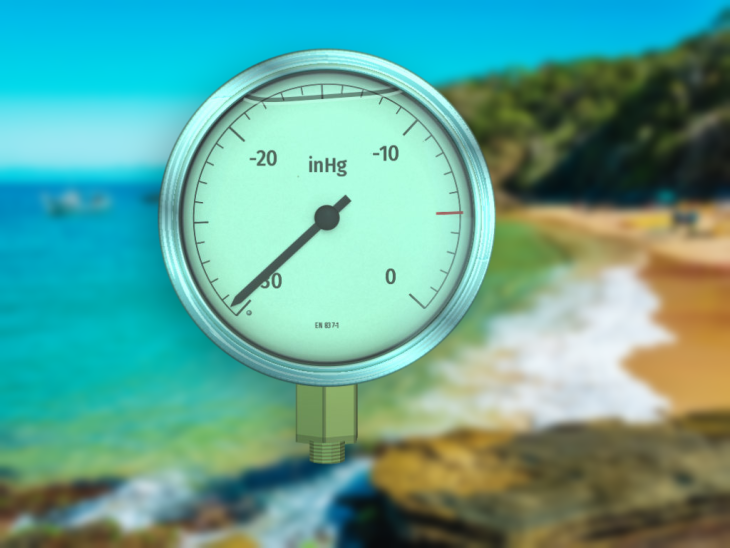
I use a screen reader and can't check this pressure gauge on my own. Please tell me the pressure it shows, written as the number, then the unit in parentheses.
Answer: -29.5 (inHg)
